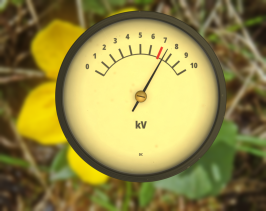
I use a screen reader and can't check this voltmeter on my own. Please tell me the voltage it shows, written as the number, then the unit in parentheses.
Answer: 7.5 (kV)
